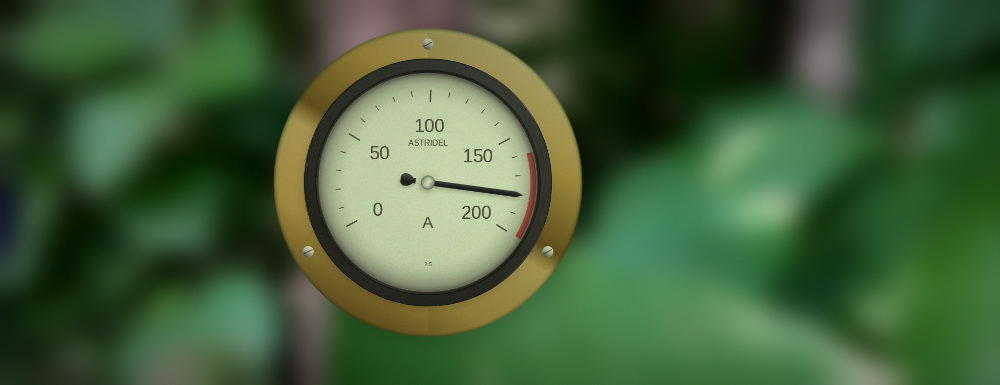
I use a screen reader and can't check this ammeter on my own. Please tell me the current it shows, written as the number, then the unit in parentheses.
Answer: 180 (A)
